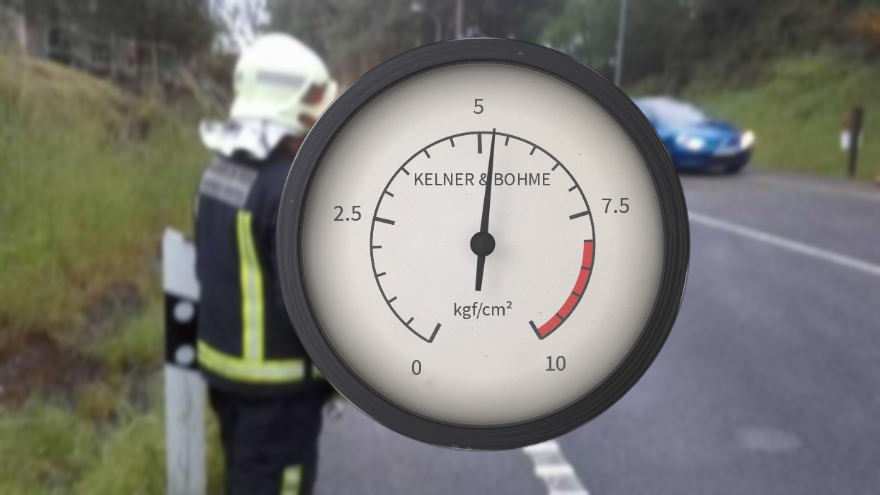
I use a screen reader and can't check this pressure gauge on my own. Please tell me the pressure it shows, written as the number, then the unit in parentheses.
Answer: 5.25 (kg/cm²)
